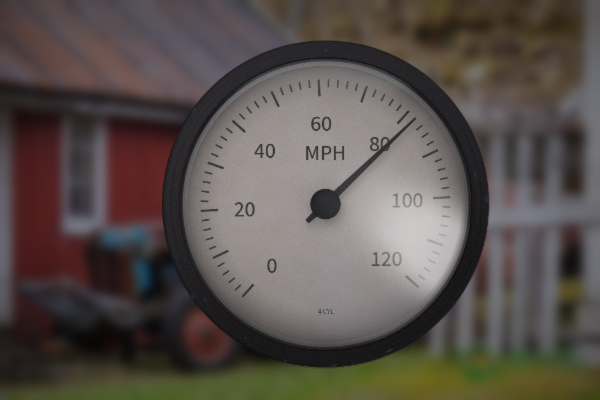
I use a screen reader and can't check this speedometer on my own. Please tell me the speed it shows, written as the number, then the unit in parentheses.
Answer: 82 (mph)
